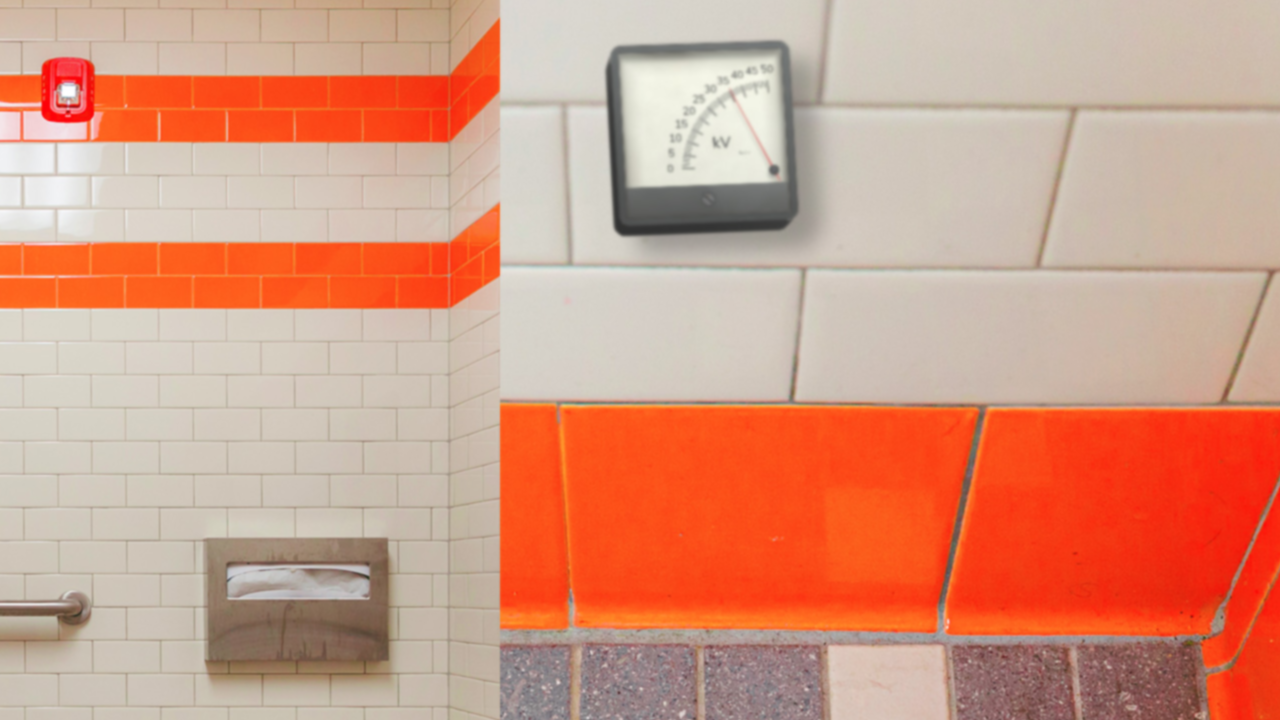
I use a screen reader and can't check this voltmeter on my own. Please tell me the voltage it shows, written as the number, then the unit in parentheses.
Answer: 35 (kV)
